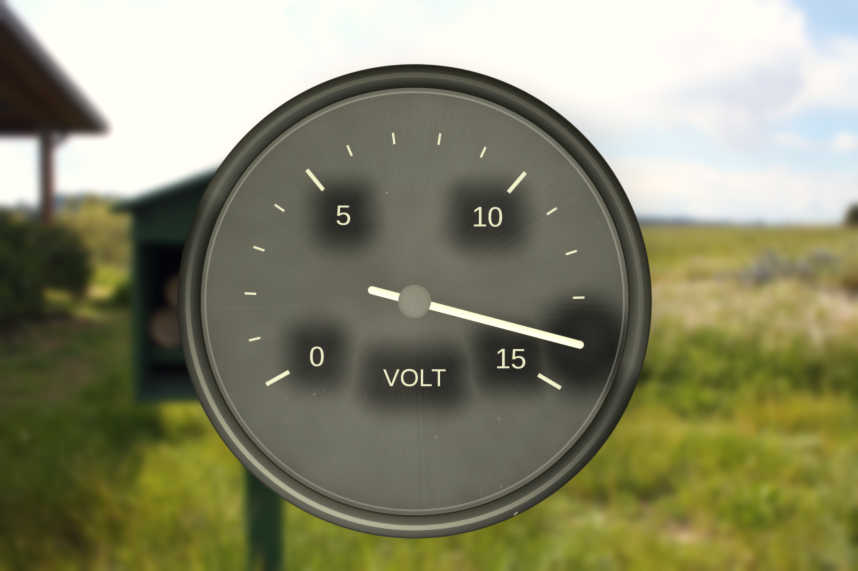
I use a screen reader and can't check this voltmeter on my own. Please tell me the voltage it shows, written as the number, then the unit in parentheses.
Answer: 14 (V)
